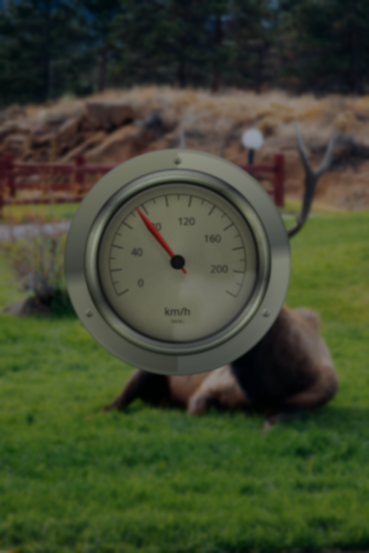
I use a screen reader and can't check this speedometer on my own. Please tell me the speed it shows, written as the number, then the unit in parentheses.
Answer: 75 (km/h)
